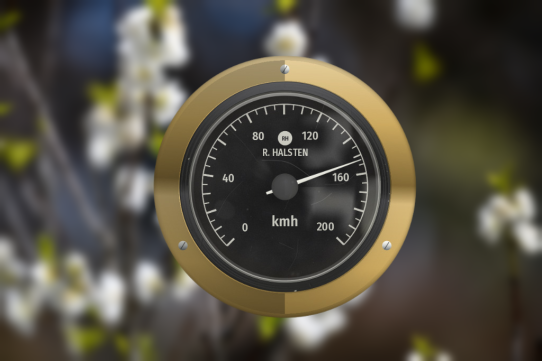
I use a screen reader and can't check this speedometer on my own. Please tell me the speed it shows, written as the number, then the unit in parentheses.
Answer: 152.5 (km/h)
